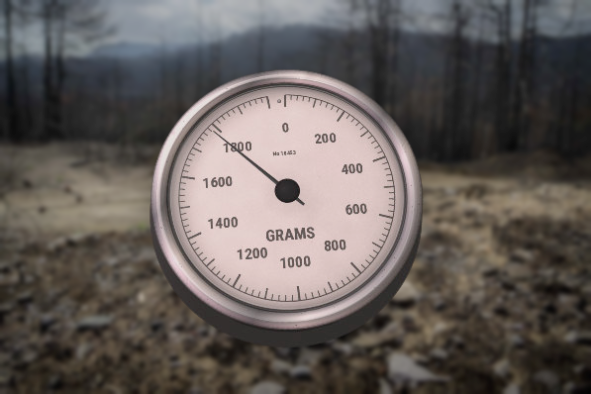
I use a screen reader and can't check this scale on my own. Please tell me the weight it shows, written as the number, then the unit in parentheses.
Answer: 1780 (g)
